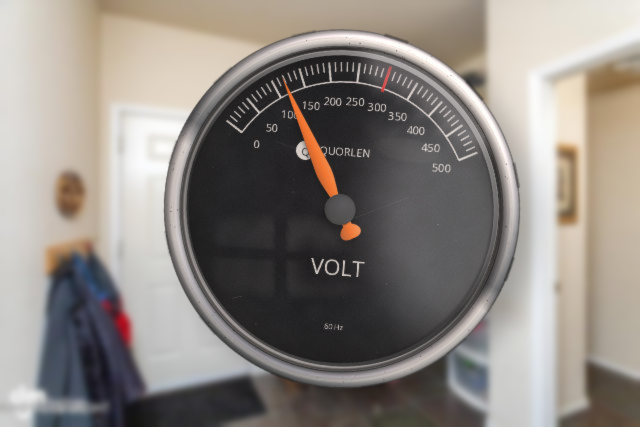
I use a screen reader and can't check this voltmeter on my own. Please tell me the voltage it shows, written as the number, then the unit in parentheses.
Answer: 120 (V)
